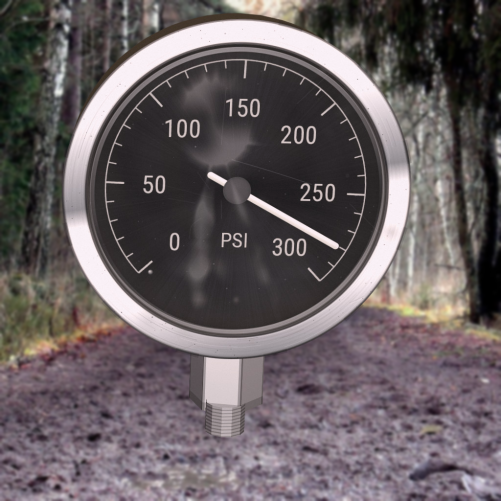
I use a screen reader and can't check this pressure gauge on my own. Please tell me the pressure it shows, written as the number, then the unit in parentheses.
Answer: 280 (psi)
